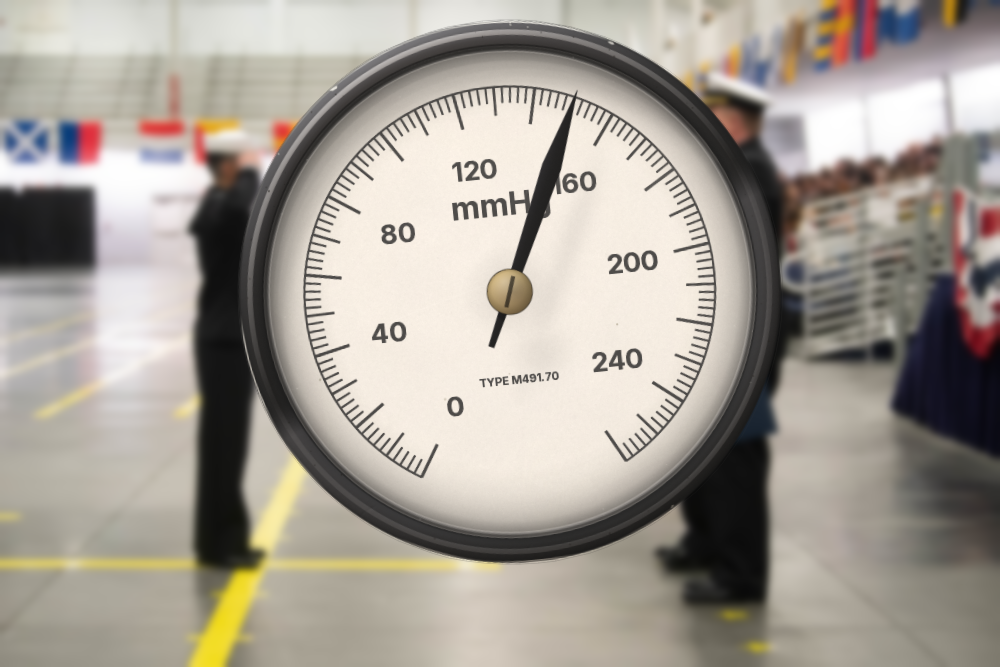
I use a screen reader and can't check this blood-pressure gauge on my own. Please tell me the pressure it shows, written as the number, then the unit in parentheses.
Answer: 150 (mmHg)
